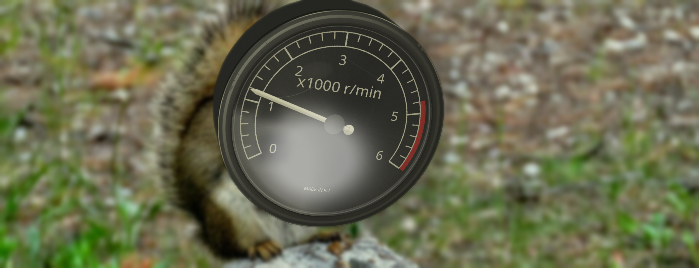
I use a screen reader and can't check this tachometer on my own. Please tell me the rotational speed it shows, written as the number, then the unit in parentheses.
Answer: 1200 (rpm)
